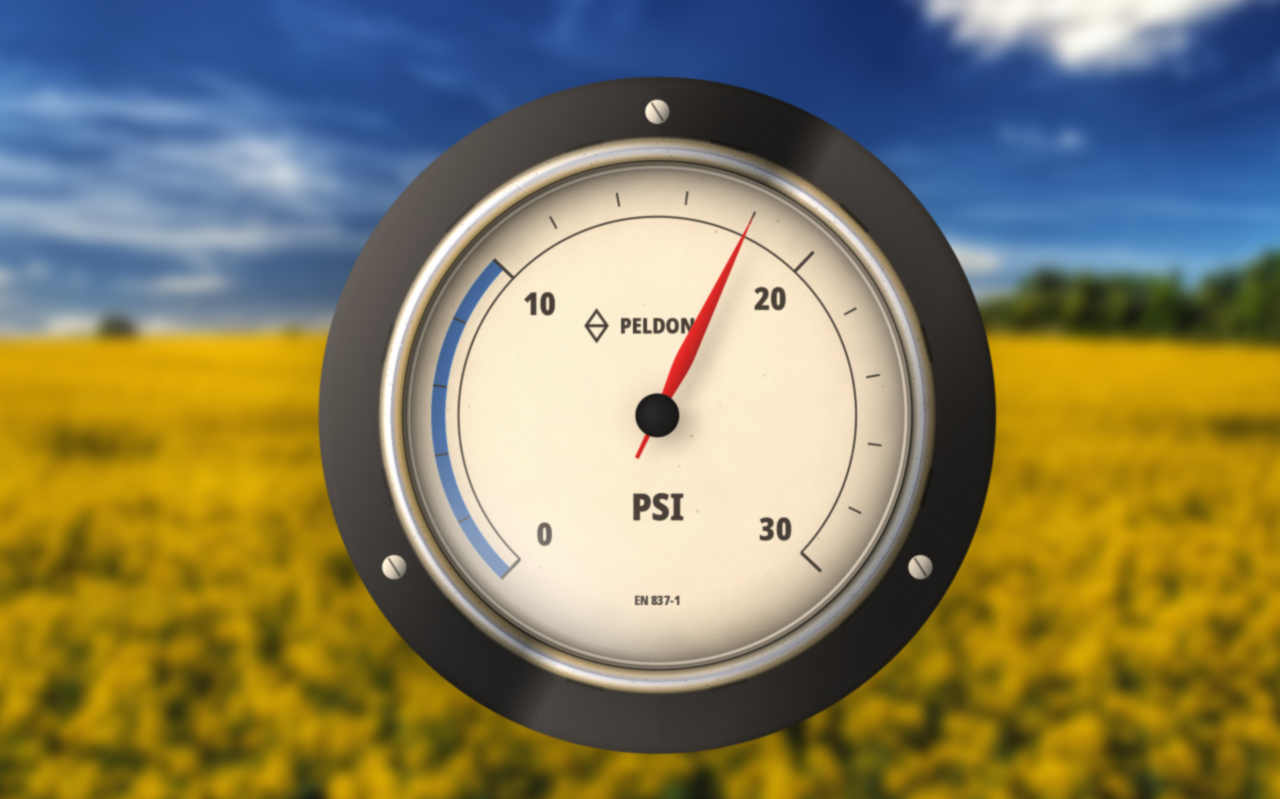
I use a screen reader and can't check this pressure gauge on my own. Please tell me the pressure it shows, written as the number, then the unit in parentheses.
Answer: 18 (psi)
